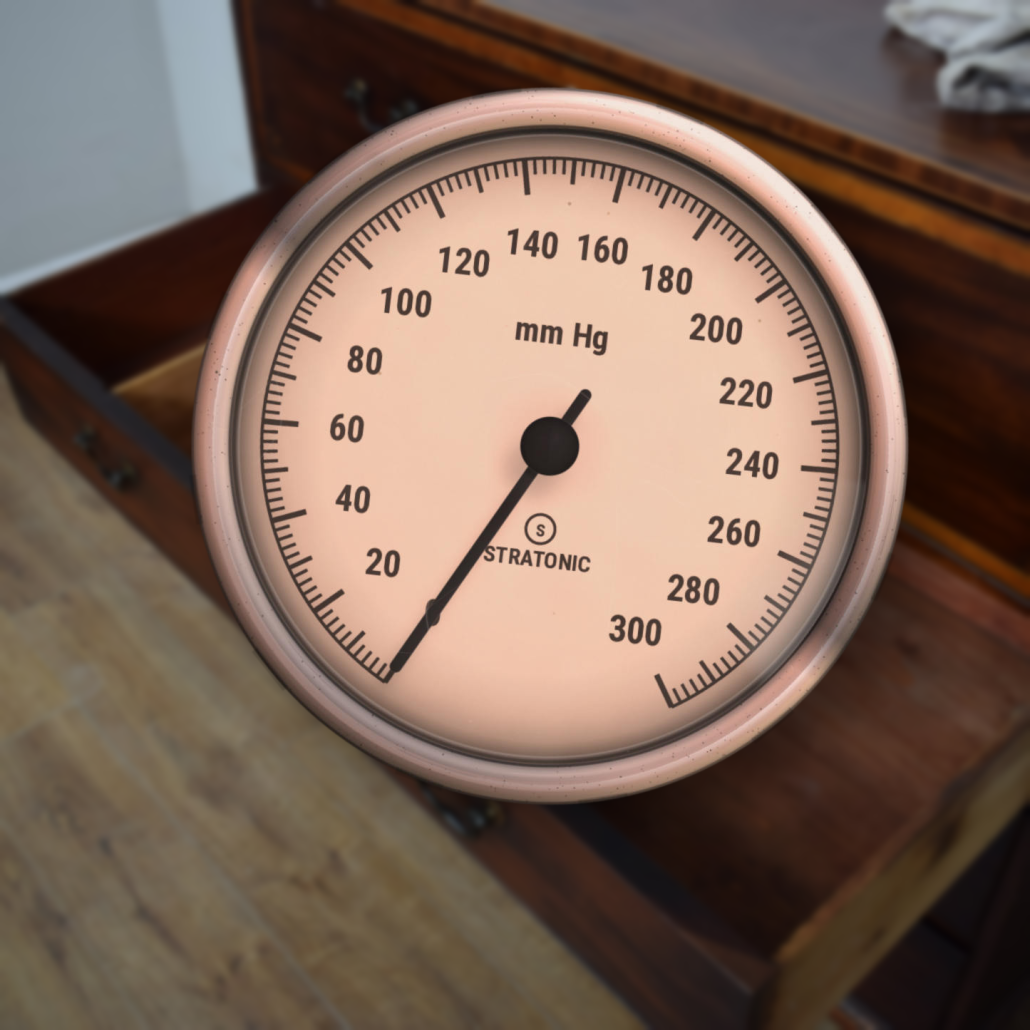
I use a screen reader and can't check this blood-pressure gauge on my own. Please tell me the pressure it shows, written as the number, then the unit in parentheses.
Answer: 0 (mmHg)
